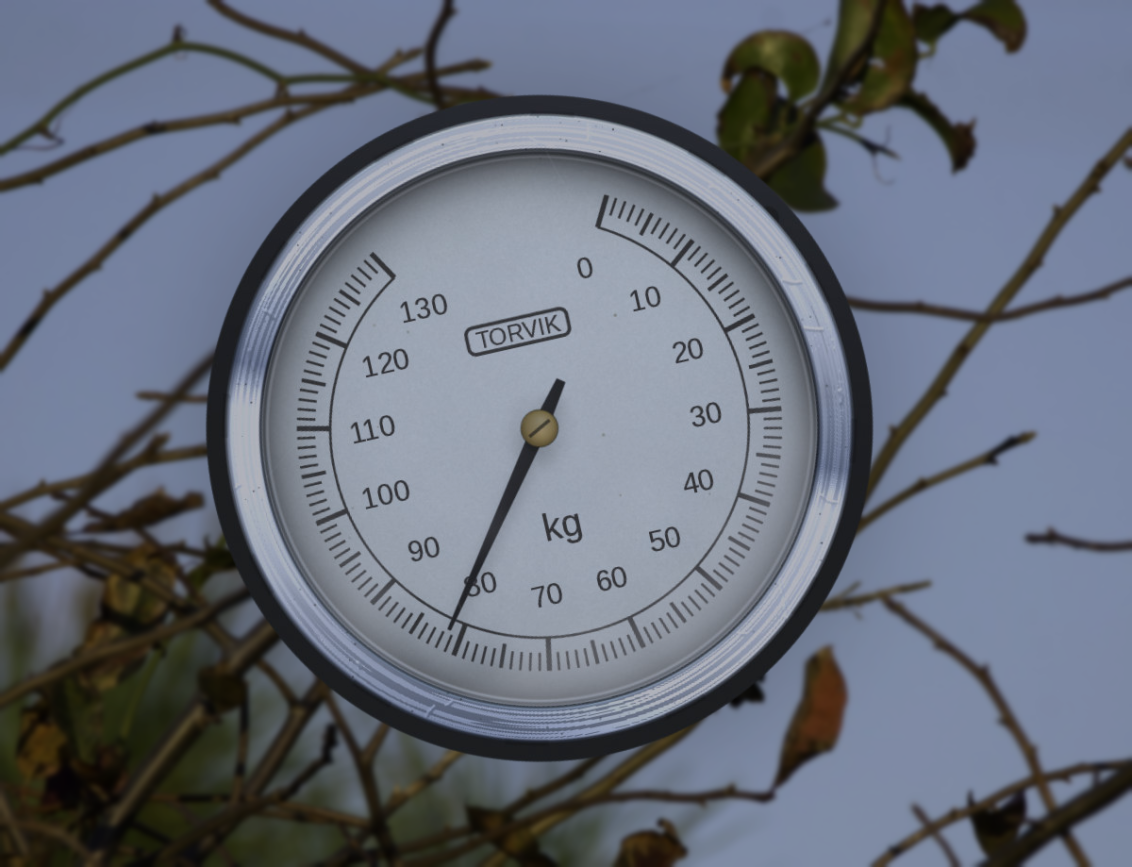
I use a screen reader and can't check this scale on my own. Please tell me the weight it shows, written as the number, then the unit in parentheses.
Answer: 81.5 (kg)
